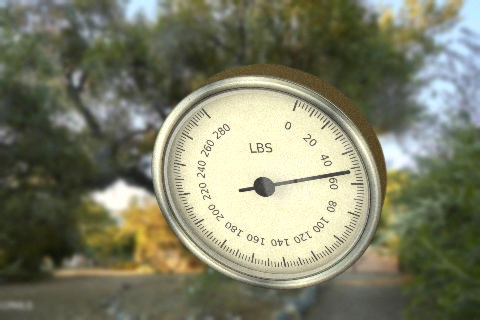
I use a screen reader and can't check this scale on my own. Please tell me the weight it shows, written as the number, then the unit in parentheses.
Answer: 50 (lb)
